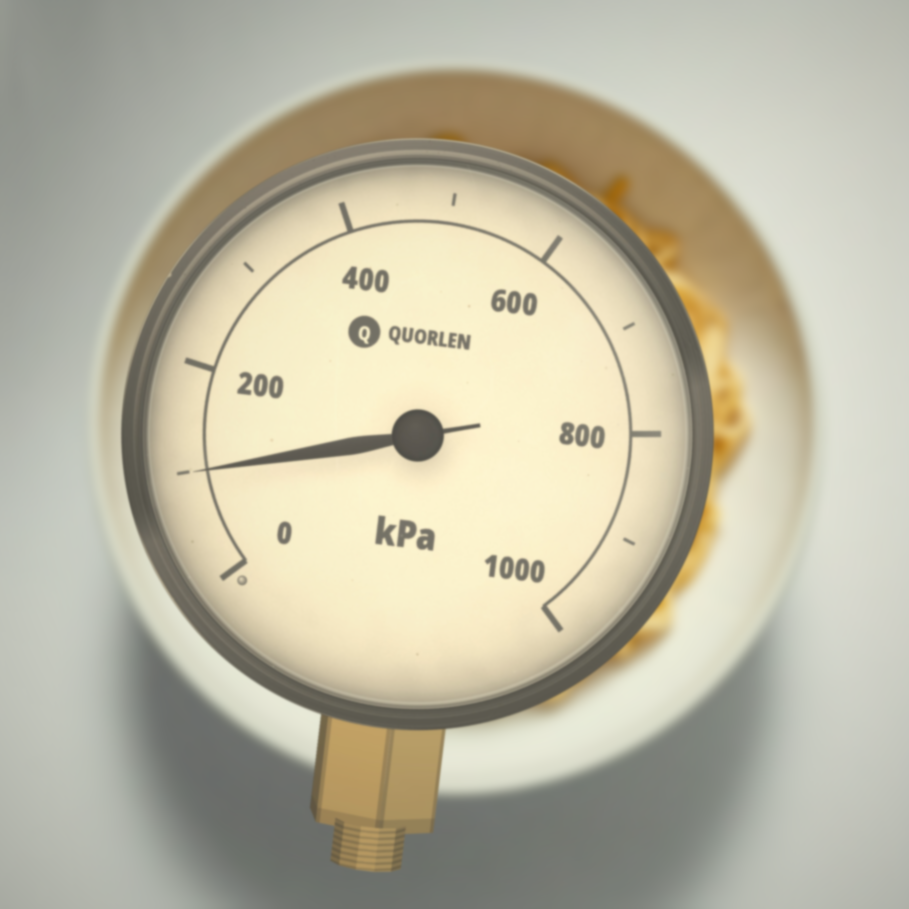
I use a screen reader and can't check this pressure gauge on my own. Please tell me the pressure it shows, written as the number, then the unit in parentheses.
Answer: 100 (kPa)
